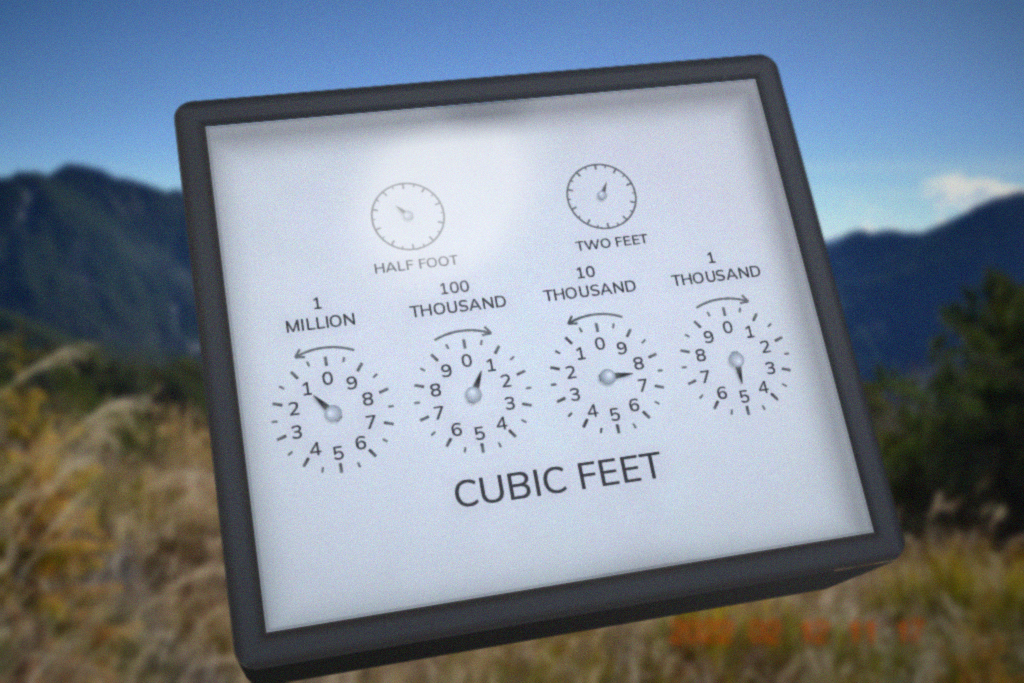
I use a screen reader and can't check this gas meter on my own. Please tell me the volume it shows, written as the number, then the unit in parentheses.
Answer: 107500 (ft³)
